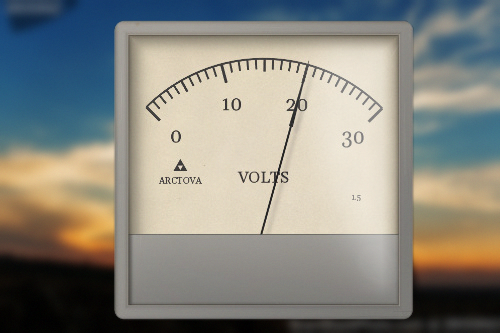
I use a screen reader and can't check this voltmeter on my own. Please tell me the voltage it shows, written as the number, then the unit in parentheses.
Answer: 20 (V)
